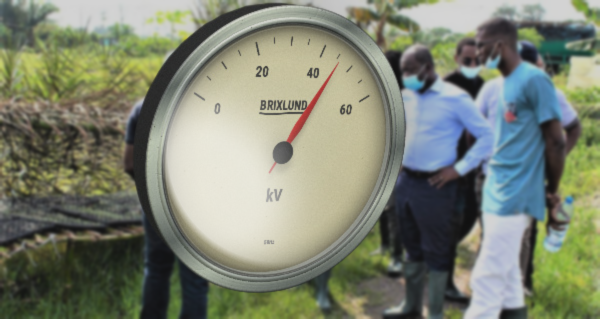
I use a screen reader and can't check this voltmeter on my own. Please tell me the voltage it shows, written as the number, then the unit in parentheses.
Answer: 45 (kV)
